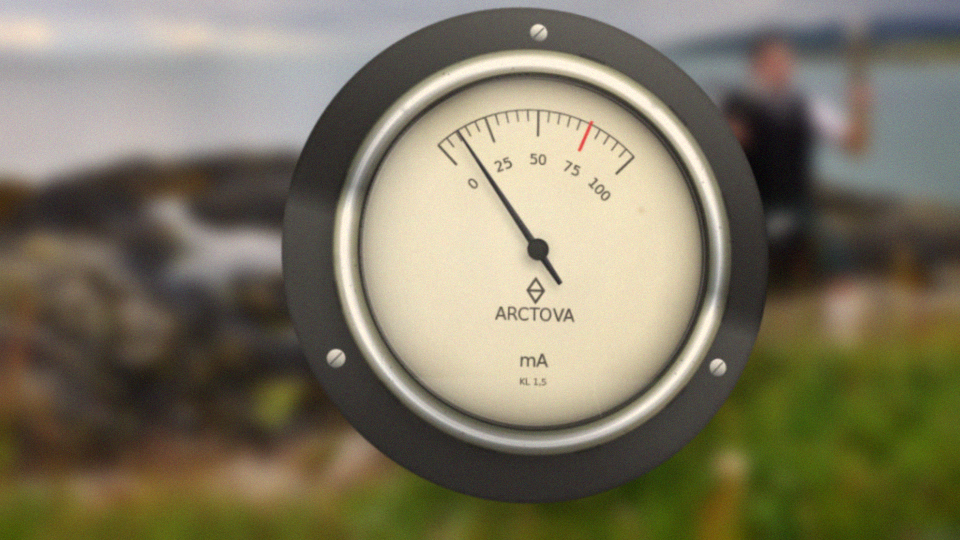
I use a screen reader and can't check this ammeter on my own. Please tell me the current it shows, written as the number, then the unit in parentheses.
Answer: 10 (mA)
